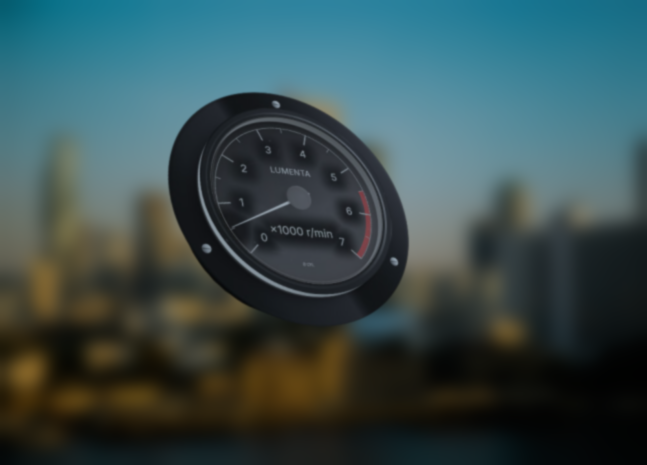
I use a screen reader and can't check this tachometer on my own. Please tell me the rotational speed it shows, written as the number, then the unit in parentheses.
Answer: 500 (rpm)
